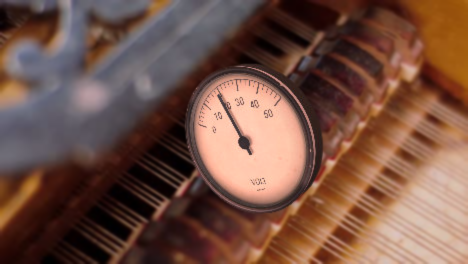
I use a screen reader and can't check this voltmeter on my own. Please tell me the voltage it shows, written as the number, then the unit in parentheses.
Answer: 20 (V)
